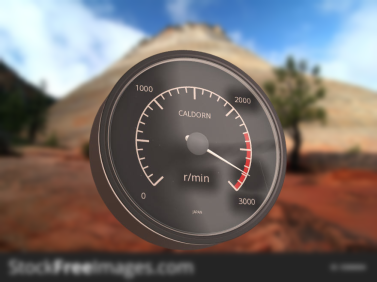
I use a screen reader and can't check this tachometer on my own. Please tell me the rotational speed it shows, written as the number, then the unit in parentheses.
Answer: 2800 (rpm)
